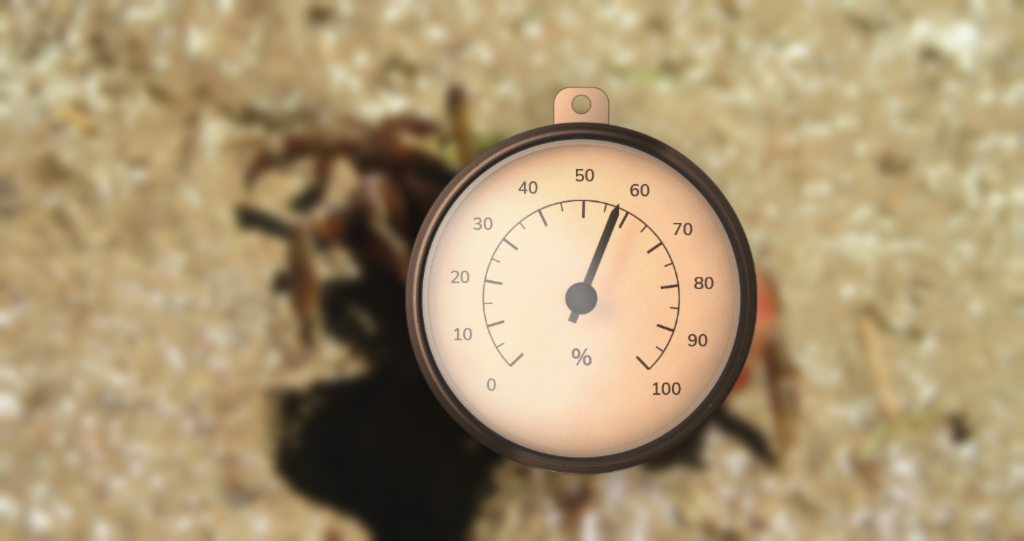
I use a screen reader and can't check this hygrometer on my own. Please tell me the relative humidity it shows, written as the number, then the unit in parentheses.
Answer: 57.5 (%)
